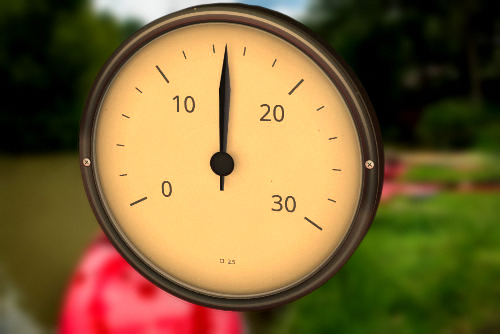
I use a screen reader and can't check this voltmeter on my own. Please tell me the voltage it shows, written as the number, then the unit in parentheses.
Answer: 15 (V)
